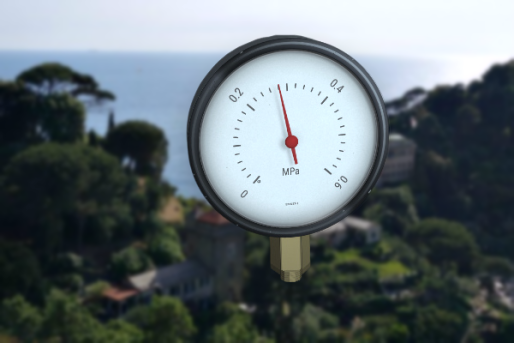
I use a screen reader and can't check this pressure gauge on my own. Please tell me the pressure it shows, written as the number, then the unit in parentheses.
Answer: 0.28 (MPa)
